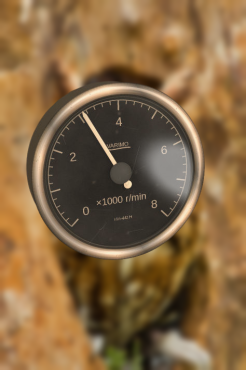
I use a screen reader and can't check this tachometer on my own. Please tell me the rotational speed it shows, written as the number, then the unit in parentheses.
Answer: 3100 (rpm)
